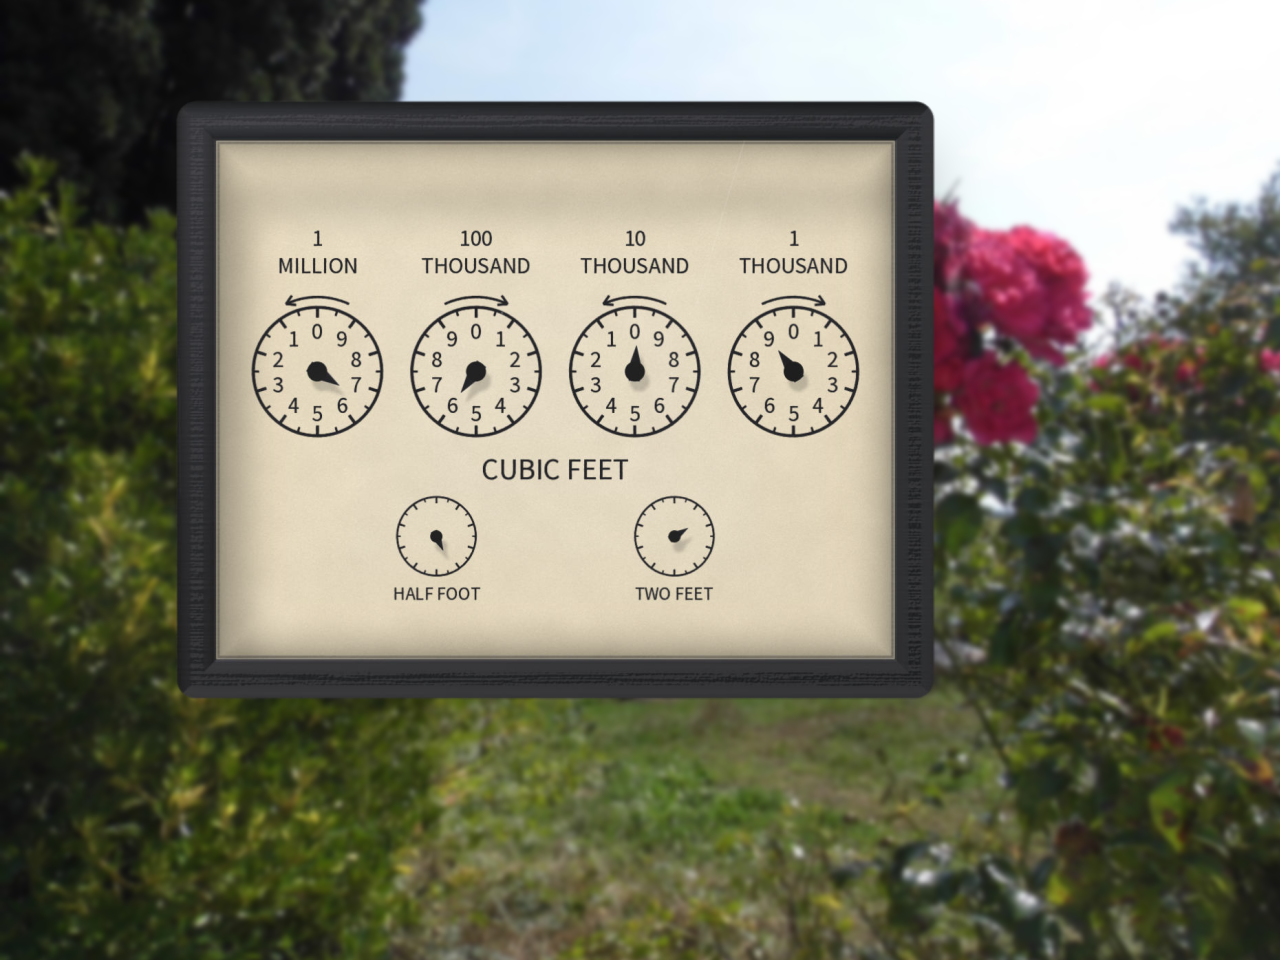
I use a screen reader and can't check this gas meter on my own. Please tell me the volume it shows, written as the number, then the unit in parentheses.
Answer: 659900 (ft³)
